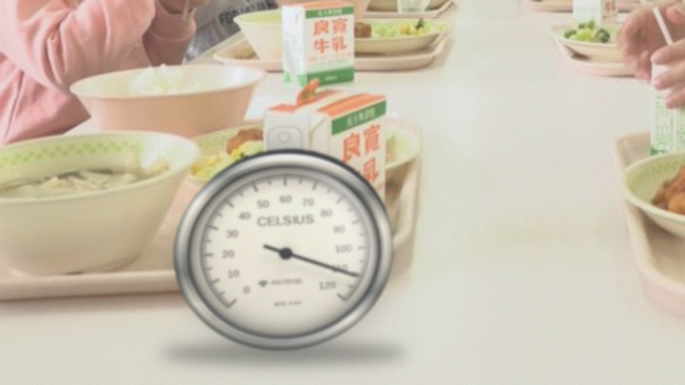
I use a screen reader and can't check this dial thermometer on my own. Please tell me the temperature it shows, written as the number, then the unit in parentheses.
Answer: 110 (°C)
